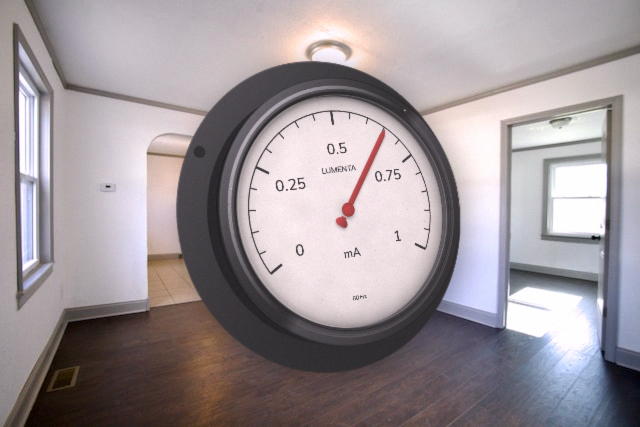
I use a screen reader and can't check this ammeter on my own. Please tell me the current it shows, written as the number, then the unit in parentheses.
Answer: 0.65 (mA)
